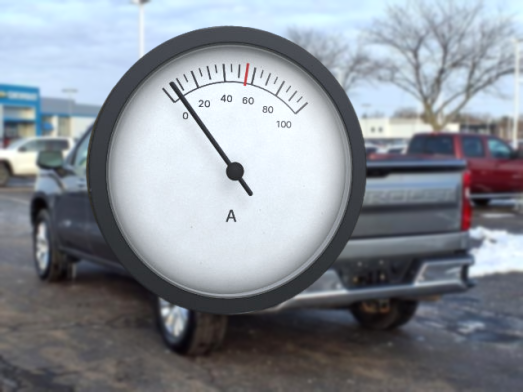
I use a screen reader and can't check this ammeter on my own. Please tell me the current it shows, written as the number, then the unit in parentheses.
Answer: 5 (A)
